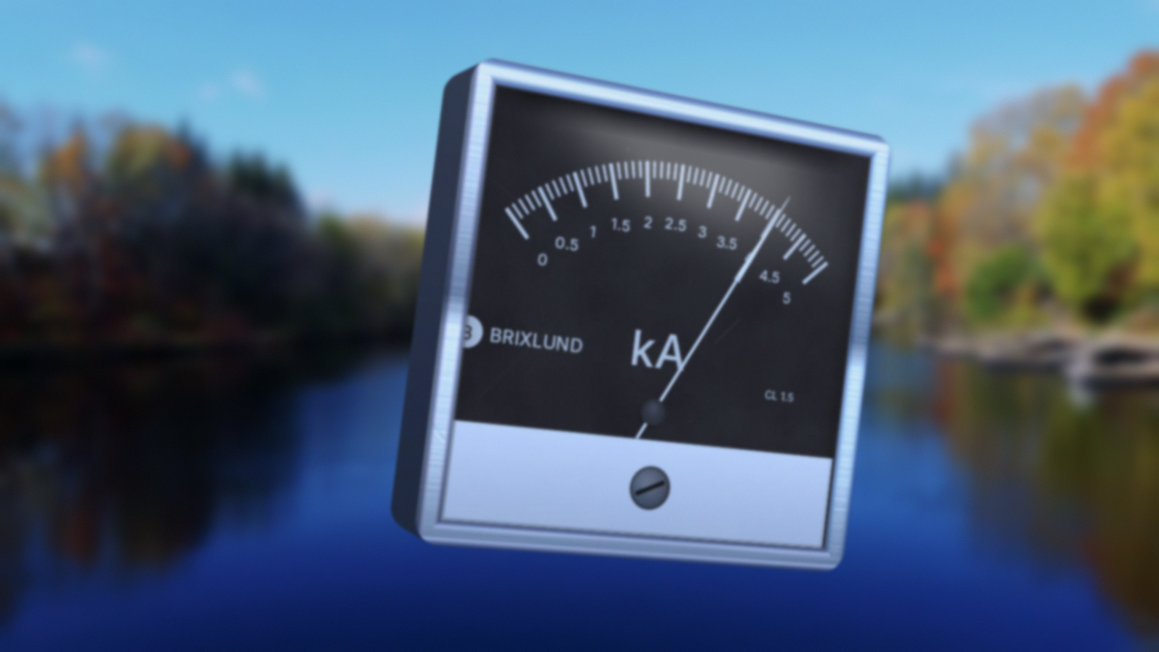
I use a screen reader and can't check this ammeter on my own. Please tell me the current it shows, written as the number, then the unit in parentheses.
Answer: 4 (kA)
